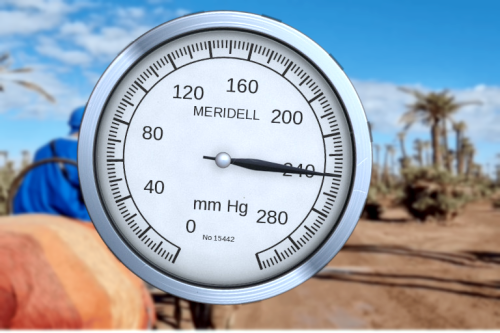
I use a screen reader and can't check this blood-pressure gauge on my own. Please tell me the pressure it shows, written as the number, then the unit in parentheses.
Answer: 240 (mmHg)
